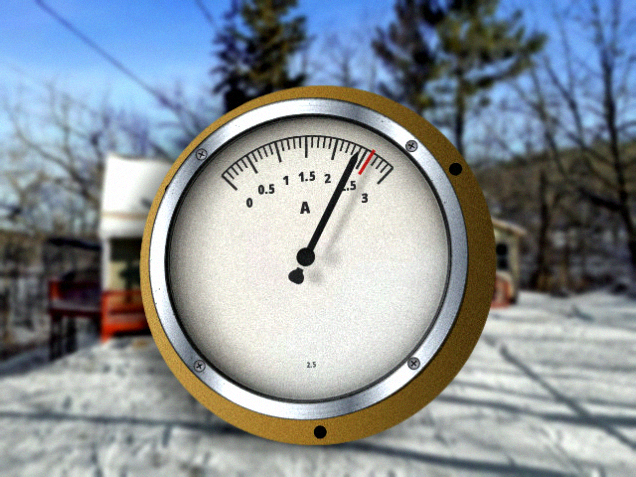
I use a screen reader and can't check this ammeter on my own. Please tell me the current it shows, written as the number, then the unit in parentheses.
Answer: 2.4 (A)
